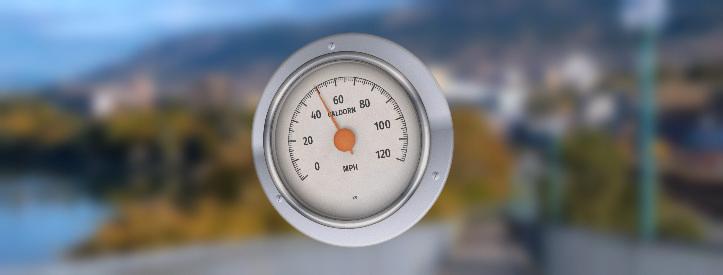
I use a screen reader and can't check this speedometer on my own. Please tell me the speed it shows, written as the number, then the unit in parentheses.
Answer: 50 (mph)
